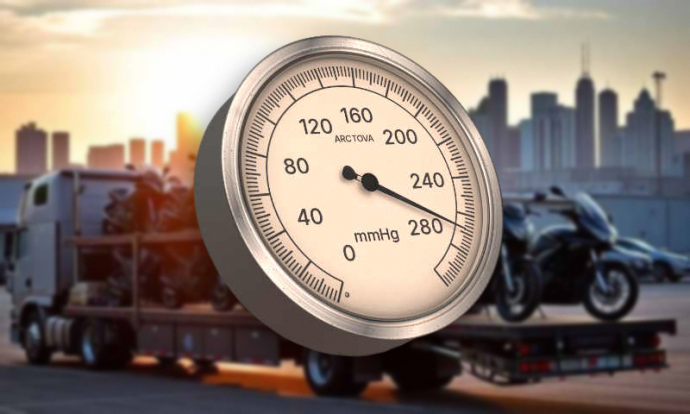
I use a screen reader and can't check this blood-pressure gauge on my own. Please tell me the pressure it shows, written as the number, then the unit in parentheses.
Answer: 270 (mmHg)
